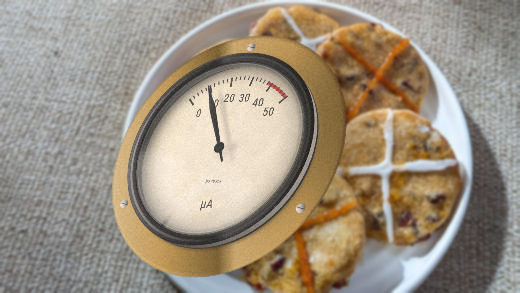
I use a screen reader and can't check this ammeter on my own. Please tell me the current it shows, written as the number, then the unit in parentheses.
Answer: 10 (µA)
